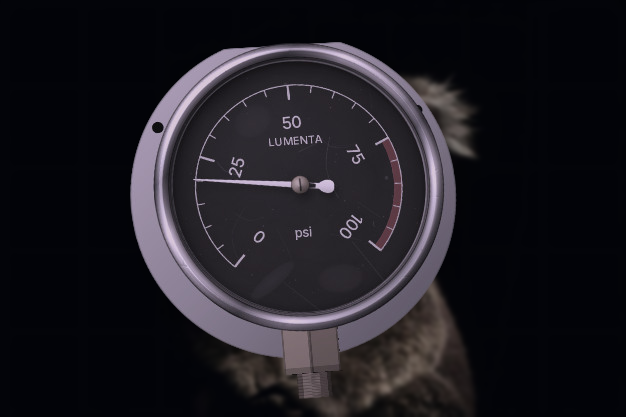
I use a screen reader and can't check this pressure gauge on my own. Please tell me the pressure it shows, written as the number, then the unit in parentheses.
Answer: 20 (psi)
